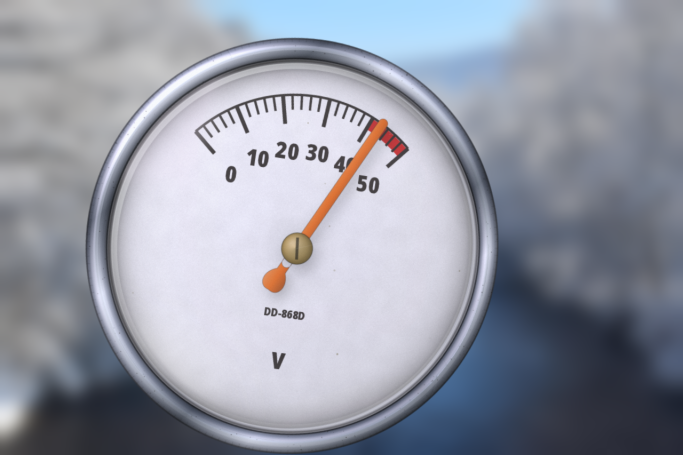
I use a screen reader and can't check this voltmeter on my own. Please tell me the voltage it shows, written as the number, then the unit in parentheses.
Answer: 42 (V)
